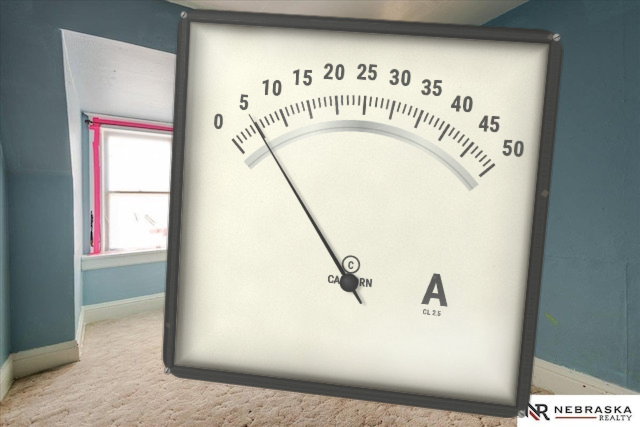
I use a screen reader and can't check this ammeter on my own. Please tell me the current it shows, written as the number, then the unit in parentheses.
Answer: 5 (A)
